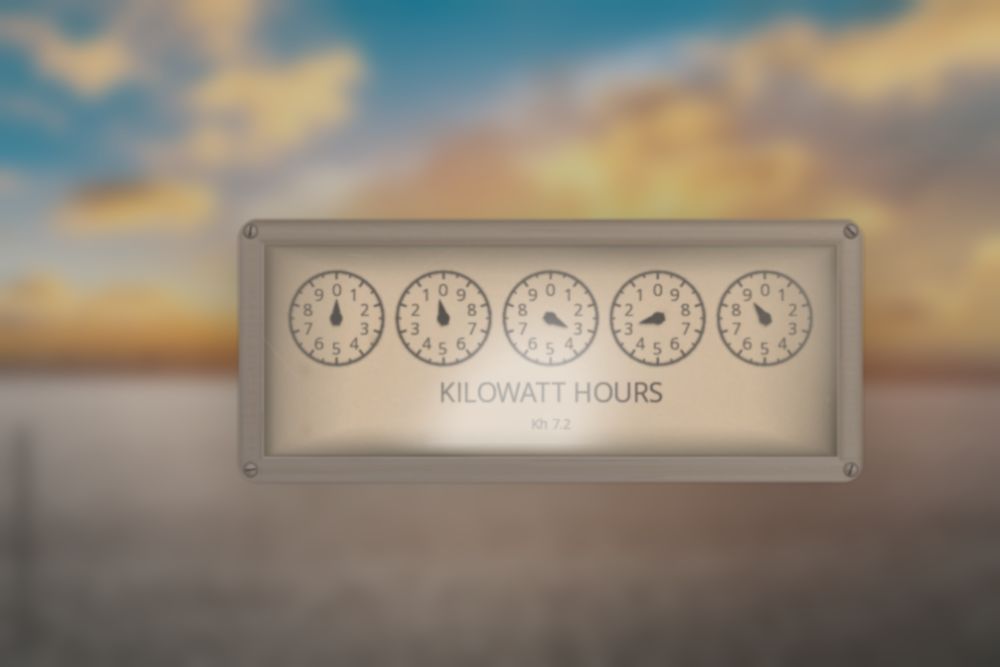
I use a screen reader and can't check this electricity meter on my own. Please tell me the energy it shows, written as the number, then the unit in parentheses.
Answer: 329 (kWh)
